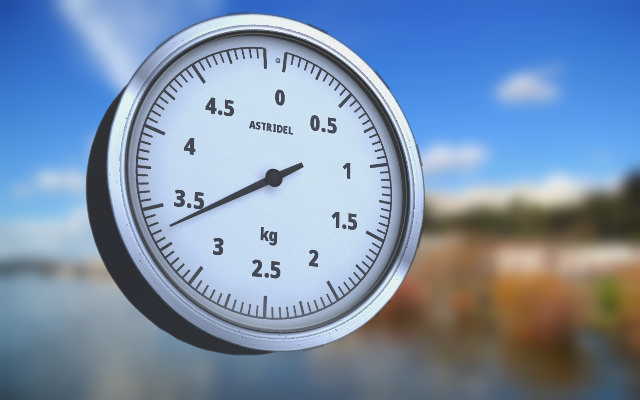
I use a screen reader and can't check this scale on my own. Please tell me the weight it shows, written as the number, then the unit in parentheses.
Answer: 3.35 (kg)
